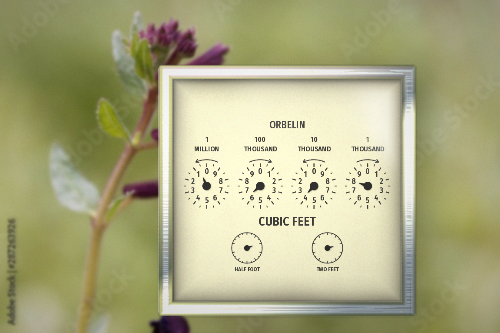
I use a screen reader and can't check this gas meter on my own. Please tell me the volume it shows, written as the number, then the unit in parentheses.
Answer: 63800 (ft³)
